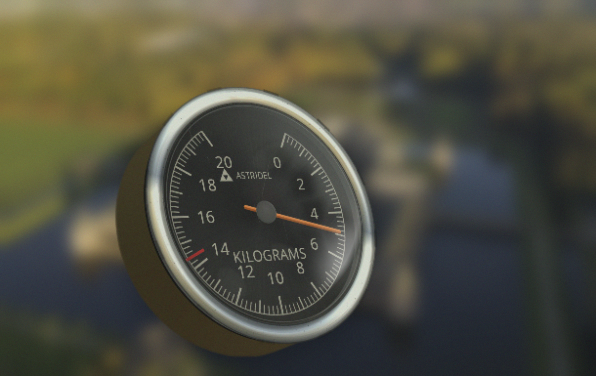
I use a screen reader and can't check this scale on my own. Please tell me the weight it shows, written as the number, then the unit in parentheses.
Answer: 5 (kg)
